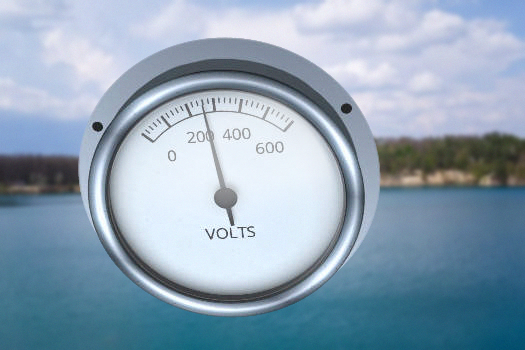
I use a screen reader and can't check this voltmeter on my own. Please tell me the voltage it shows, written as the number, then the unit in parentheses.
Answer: 260 (V)
